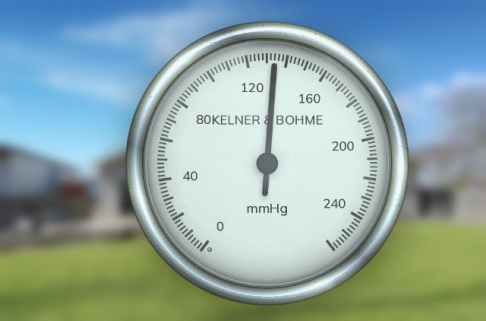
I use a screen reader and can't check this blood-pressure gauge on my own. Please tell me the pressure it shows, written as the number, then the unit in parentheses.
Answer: 134 (mmHg)
